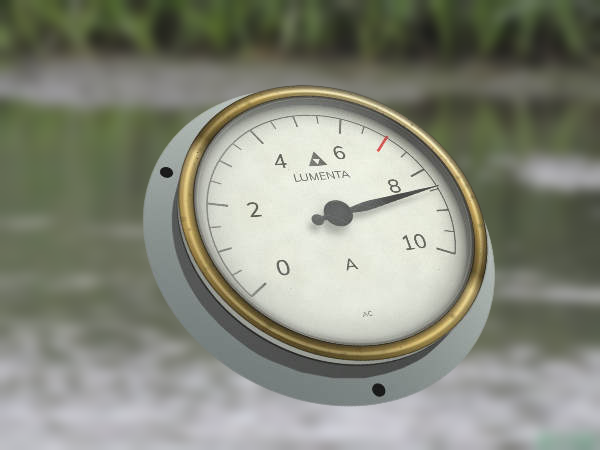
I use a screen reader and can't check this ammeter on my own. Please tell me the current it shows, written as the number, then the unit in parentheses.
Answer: 8.5 (A)
